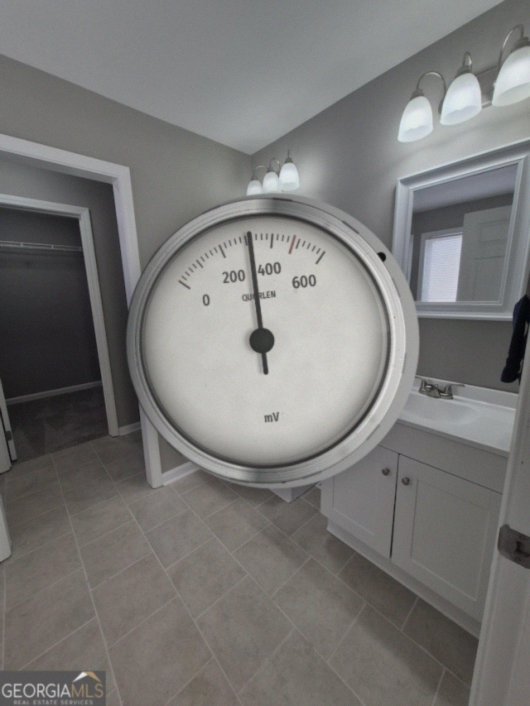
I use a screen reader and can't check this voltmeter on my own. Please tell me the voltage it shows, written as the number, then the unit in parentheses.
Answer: 320 (mV)
